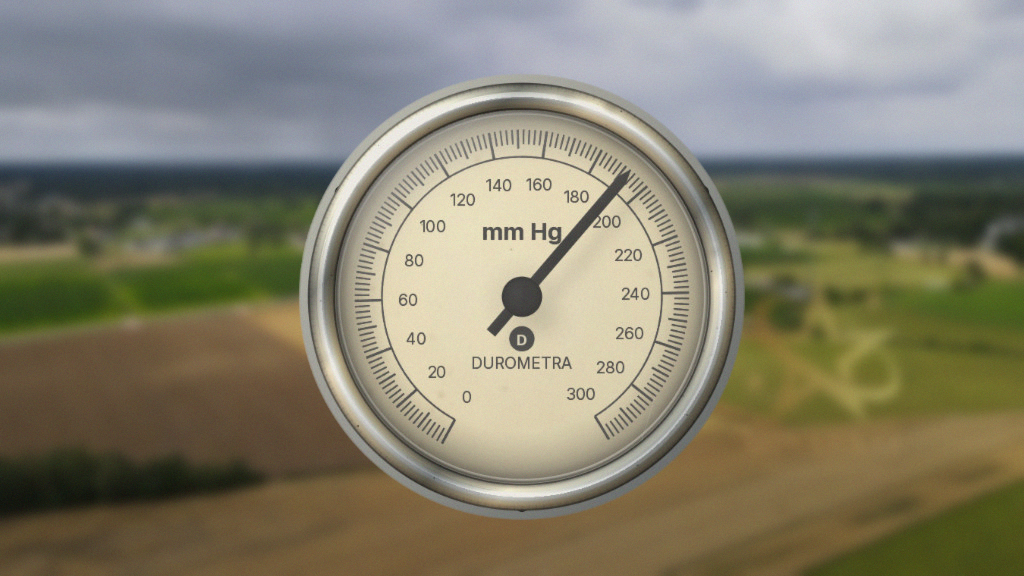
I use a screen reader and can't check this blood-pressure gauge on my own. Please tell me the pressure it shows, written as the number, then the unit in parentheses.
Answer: 192 (mmHg)
